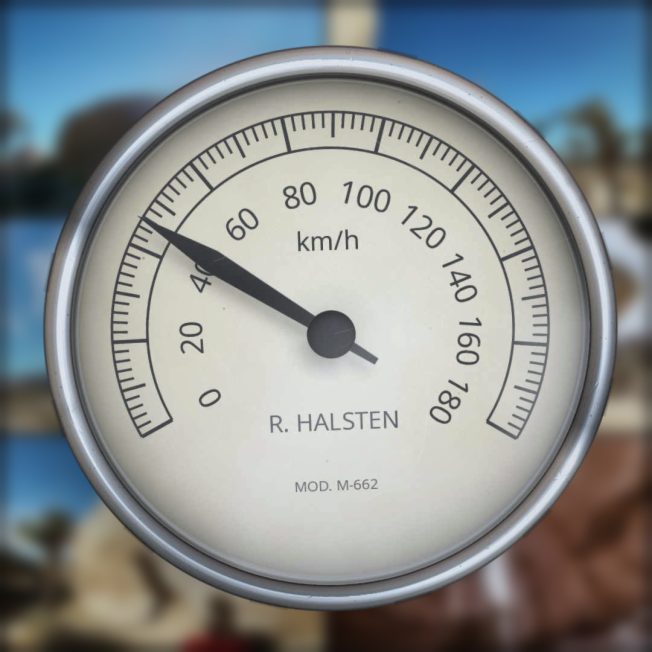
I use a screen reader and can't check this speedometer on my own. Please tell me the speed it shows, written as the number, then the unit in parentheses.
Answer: 46 (km/h)
